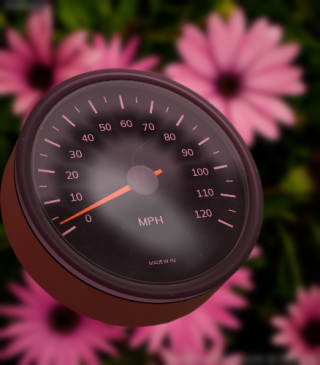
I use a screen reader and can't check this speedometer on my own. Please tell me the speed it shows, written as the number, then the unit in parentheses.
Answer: 2.5 (mph)
